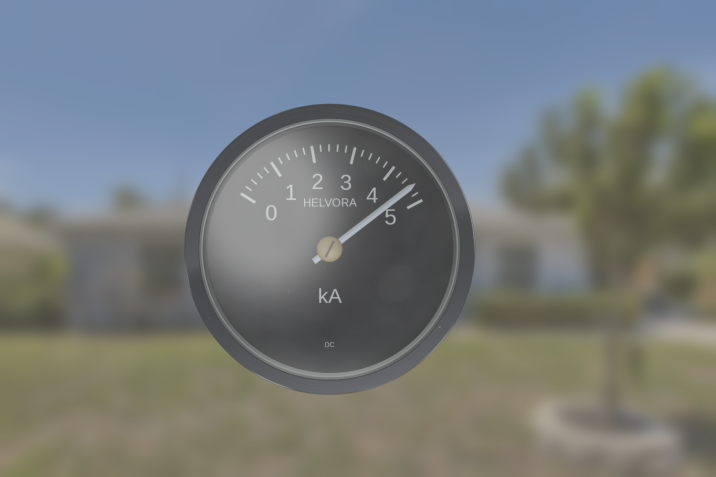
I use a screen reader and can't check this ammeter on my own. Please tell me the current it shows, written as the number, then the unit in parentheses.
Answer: 4.6 (kA)
